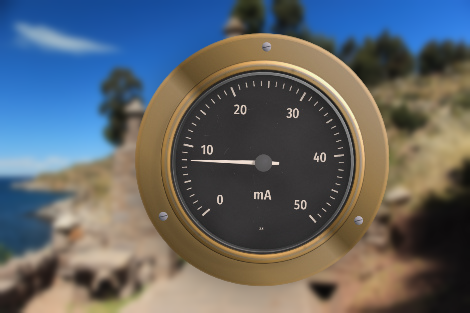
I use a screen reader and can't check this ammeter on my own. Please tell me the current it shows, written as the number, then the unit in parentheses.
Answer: 8 (mA)
